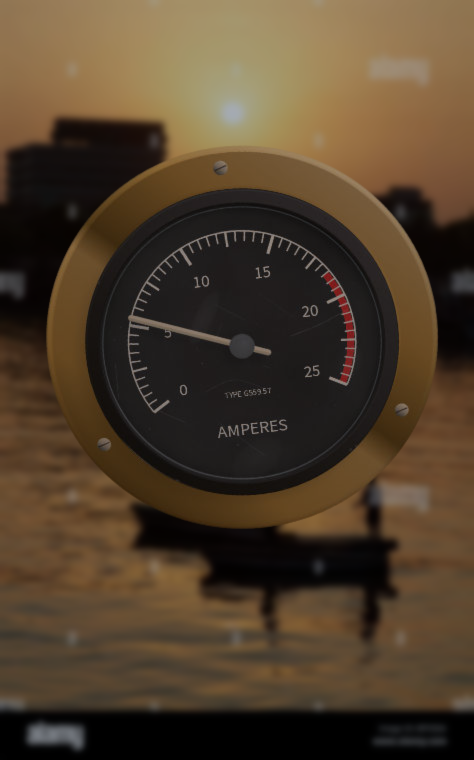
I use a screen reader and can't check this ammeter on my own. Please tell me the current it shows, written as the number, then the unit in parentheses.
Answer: 5.5 (A)
